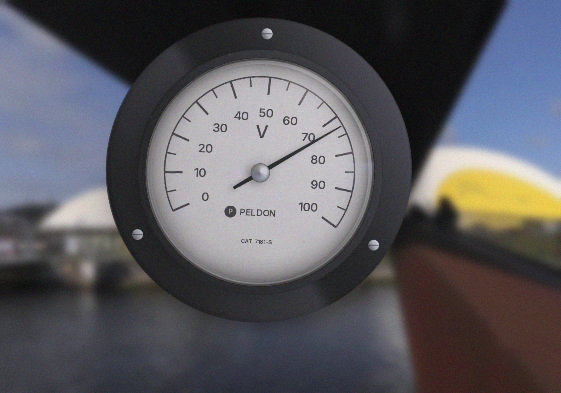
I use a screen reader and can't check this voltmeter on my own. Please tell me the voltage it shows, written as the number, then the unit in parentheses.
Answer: 72.5 (V)
